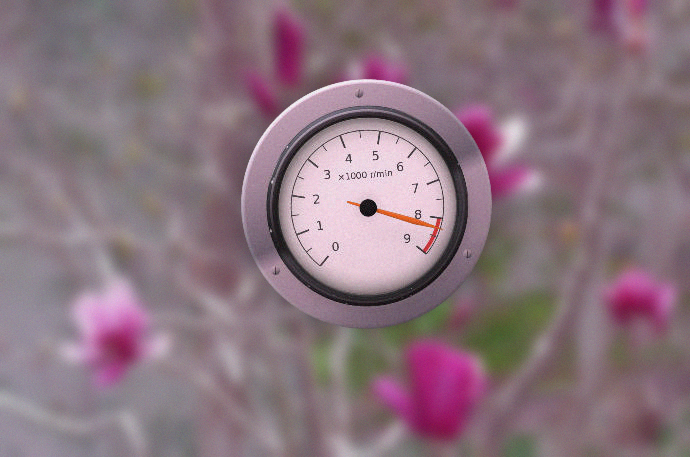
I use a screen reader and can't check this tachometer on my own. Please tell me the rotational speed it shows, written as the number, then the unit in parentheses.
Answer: 8250 (rpm)
